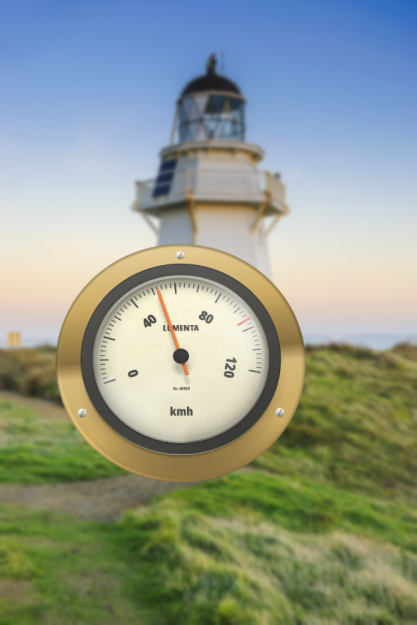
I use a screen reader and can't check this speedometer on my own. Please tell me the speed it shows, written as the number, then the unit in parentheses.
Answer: 52 (km/h)
